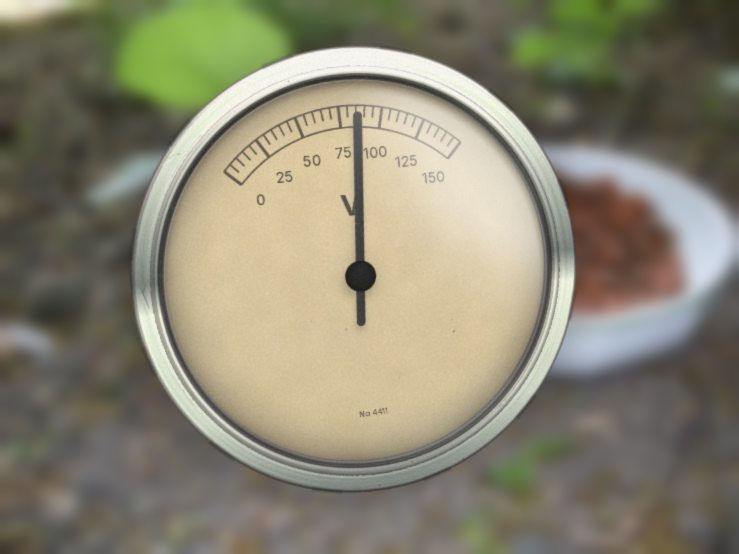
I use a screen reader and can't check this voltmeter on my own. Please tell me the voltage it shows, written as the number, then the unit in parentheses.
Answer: 85 (V)
